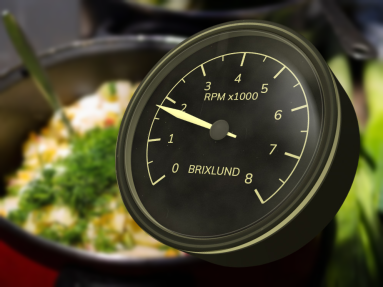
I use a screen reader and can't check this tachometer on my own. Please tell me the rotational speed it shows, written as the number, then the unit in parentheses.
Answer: 1750 (rpm)
